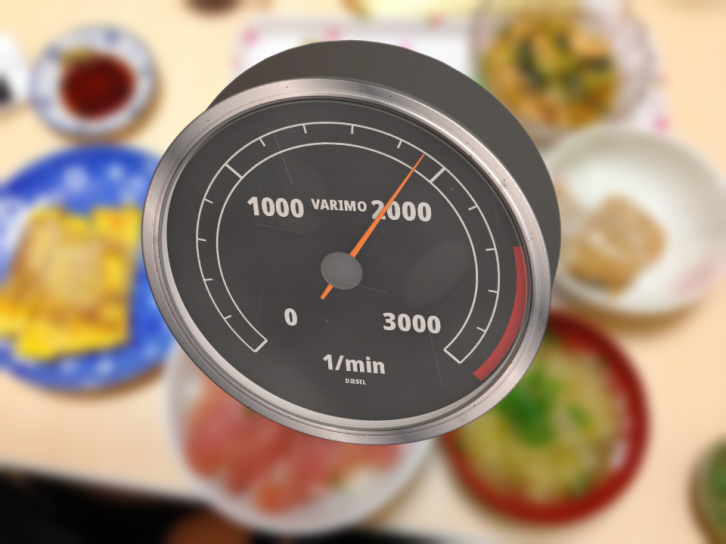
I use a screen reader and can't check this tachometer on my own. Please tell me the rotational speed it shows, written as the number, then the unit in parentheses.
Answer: 1900 (rpm)
